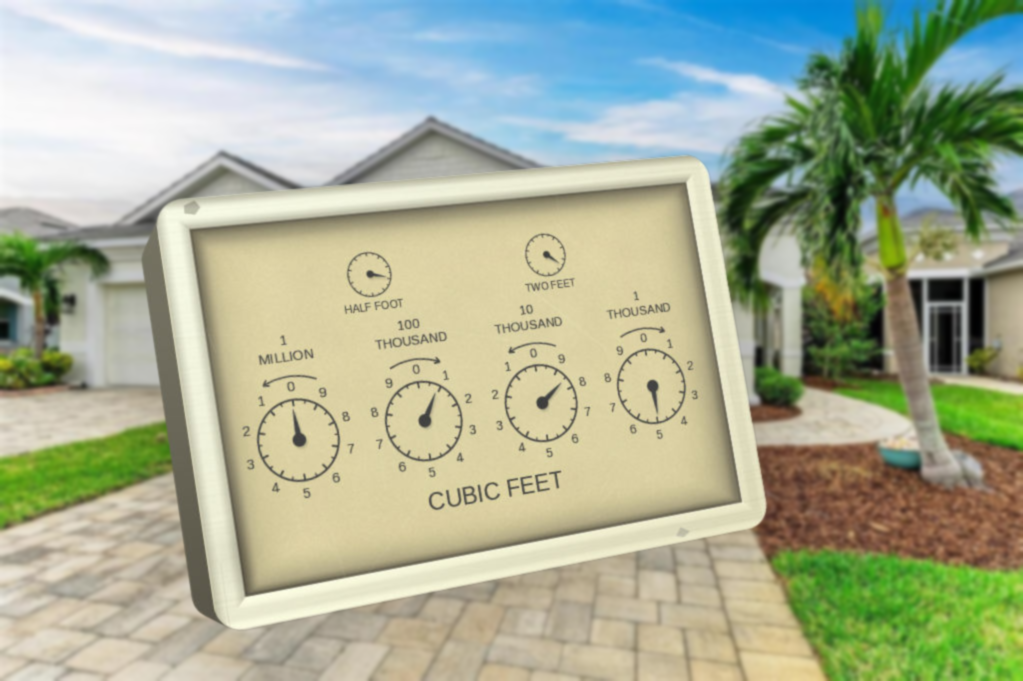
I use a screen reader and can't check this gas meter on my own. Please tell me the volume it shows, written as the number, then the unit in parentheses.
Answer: 8500 (ft³)
